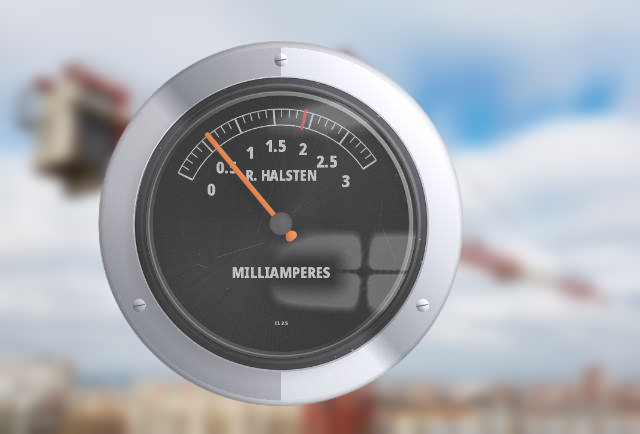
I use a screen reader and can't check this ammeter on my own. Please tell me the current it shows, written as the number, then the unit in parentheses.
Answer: 0.6 (mA)
